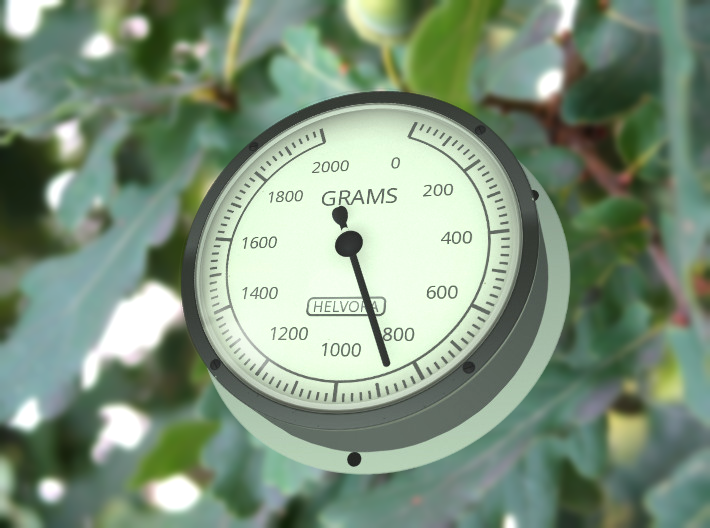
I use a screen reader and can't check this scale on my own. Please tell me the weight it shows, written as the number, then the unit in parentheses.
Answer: 860 (g)
